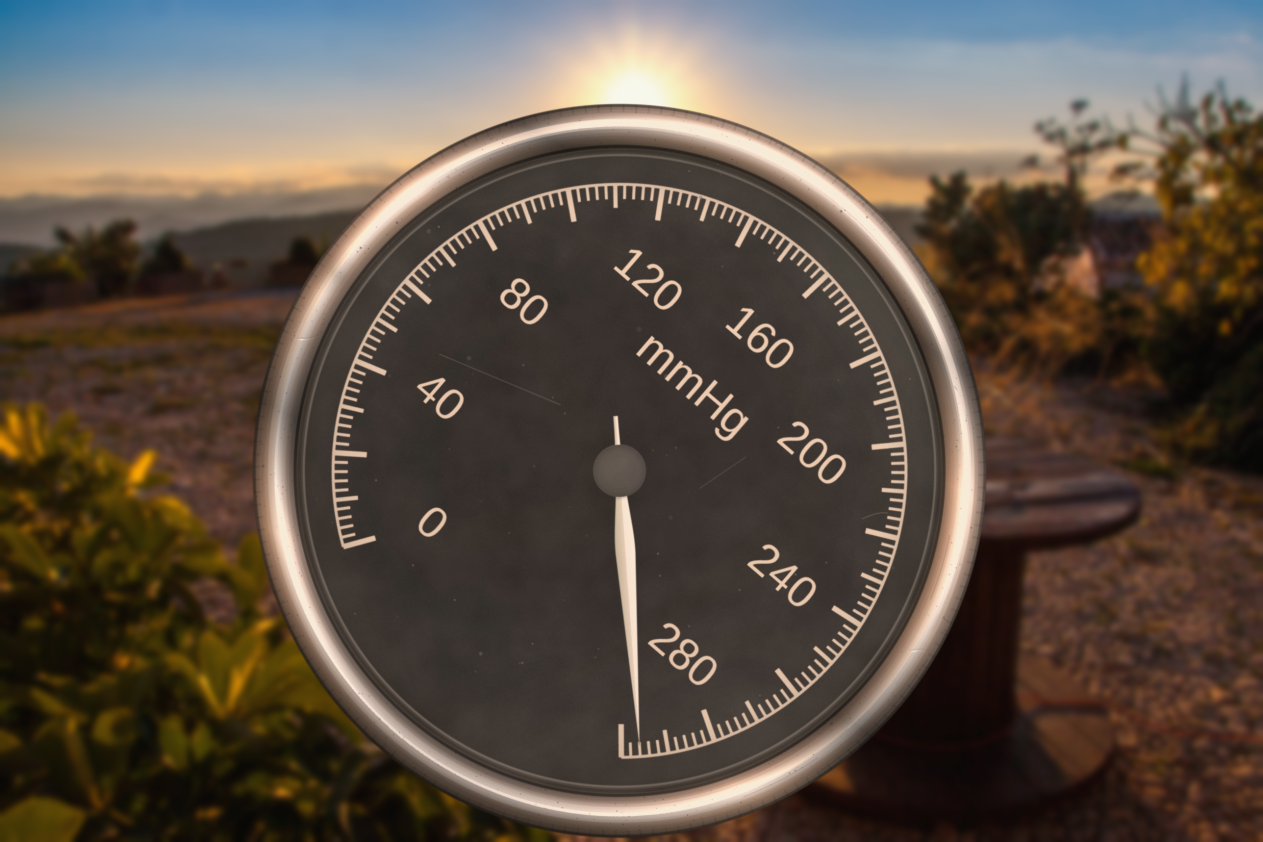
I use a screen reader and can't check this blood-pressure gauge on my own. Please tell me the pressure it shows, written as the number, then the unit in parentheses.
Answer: 296 (mmHg)
